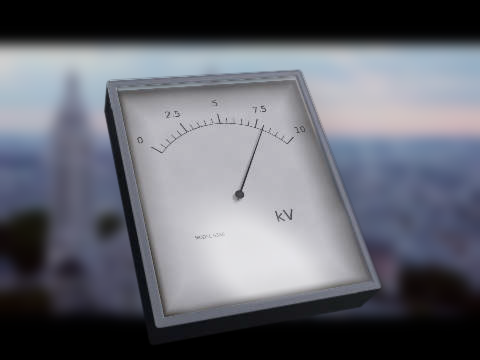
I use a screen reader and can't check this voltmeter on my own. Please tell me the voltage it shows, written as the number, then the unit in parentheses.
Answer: 8 (kV)
